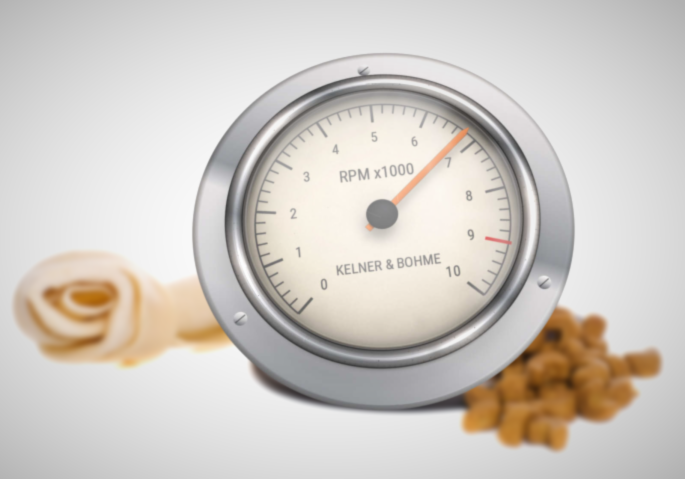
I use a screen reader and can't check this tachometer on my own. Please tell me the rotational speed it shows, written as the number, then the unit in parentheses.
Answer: 6800 (rpm)
